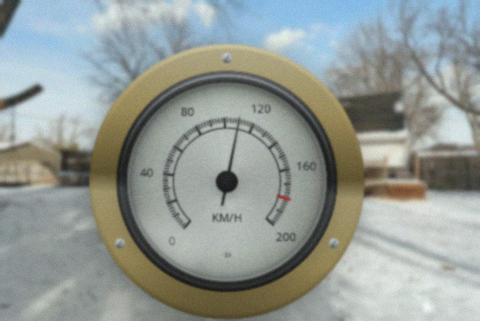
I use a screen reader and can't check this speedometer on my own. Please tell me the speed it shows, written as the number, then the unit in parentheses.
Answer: 110 (km/h)
